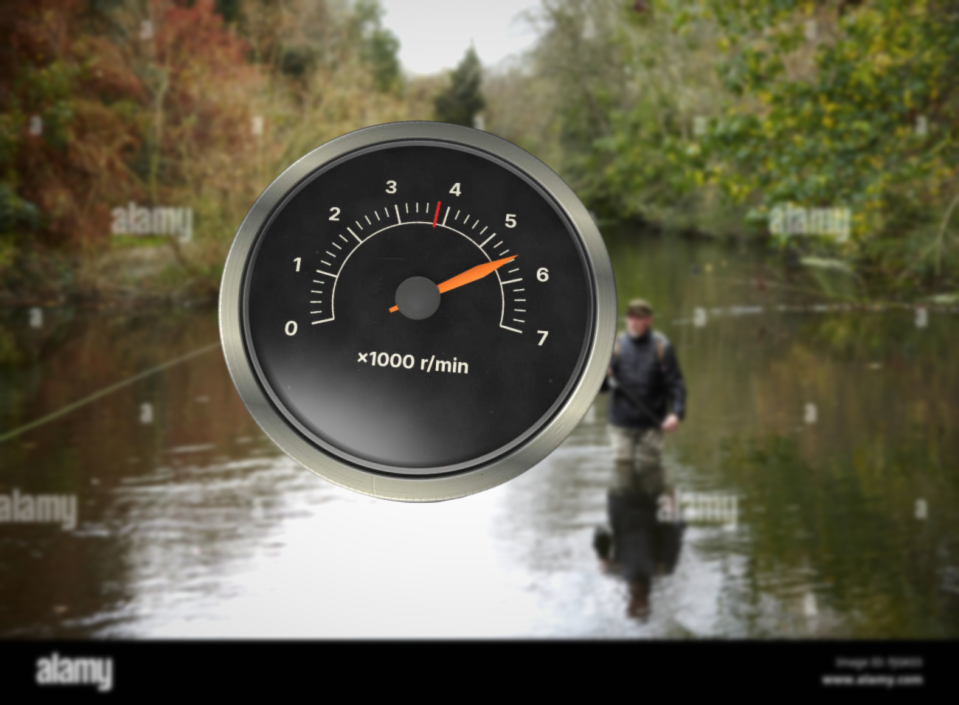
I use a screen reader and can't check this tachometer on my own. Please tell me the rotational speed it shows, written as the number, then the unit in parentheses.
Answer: 5600 (rpm)
